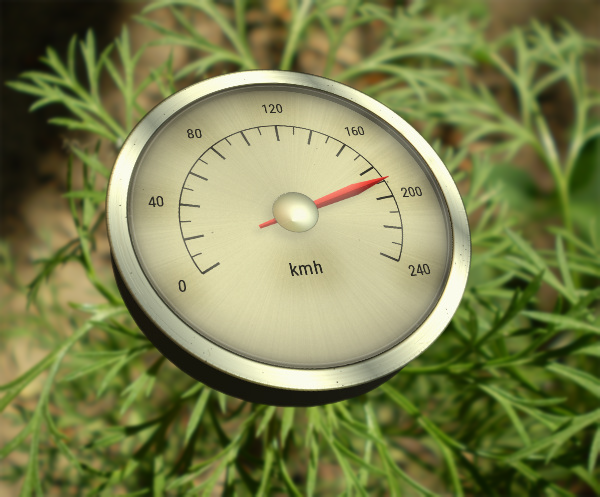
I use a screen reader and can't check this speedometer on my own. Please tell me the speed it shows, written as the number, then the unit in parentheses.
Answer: 190 (km/h)
